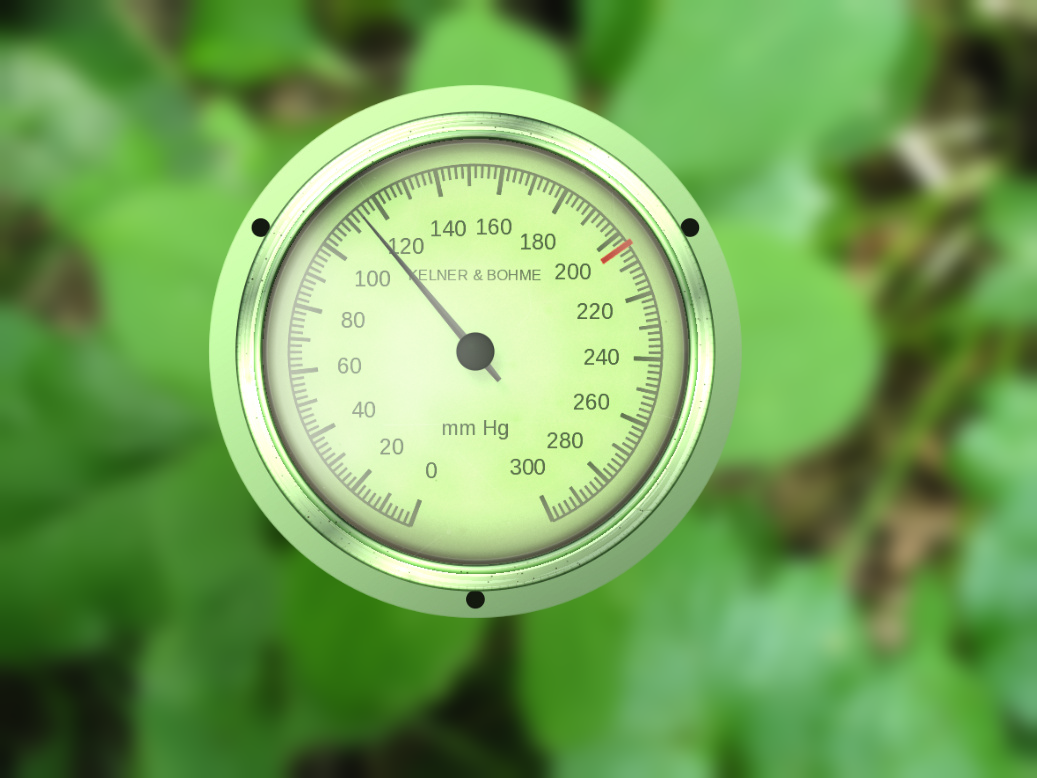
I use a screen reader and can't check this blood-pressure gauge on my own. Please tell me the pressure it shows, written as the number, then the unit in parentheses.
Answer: 114 (mmHg)
